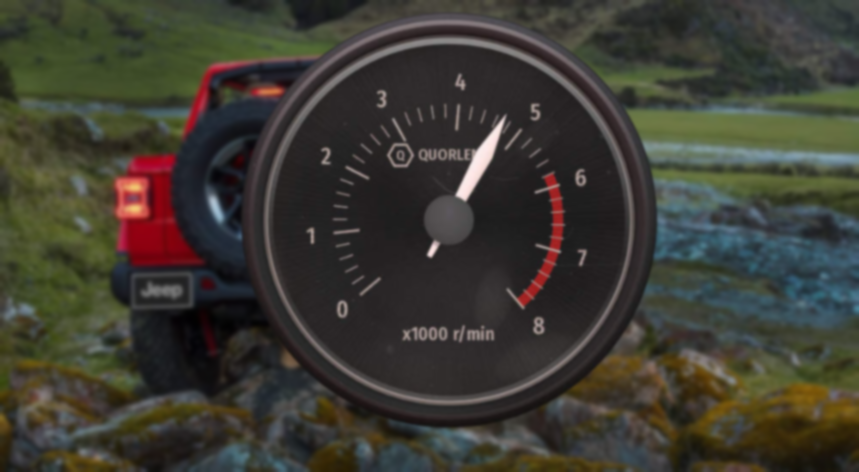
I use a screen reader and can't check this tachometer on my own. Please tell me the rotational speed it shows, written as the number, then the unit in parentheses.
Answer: 4700 (rpm)
